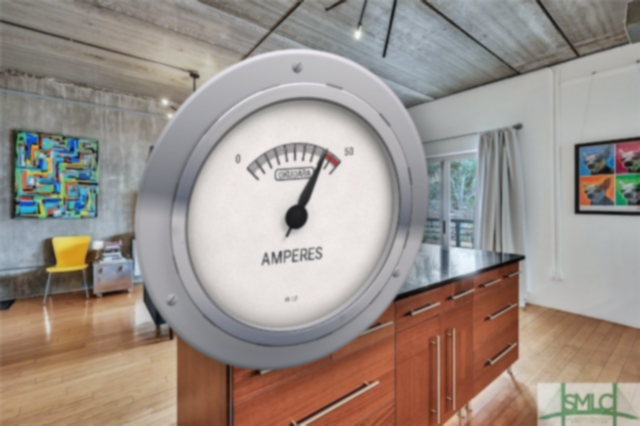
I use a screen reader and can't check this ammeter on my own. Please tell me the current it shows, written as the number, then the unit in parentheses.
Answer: 40 (A)
